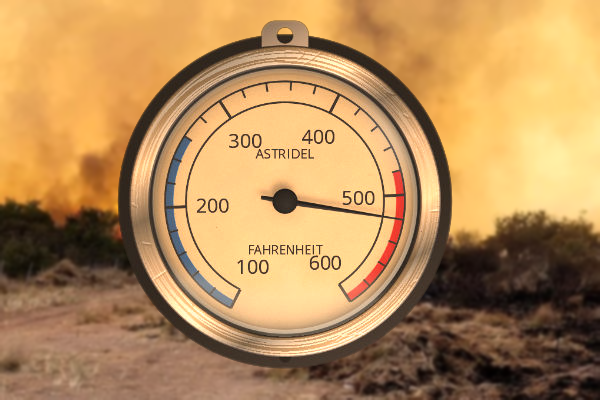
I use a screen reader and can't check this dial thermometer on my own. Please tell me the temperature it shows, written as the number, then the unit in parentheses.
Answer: 520 (°F)
